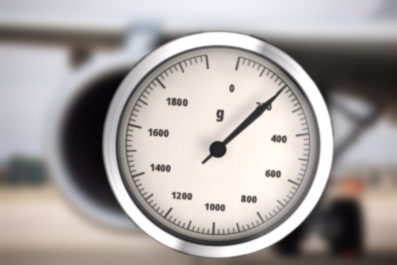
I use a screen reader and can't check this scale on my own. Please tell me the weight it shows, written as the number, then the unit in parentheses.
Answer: 200 (g)
